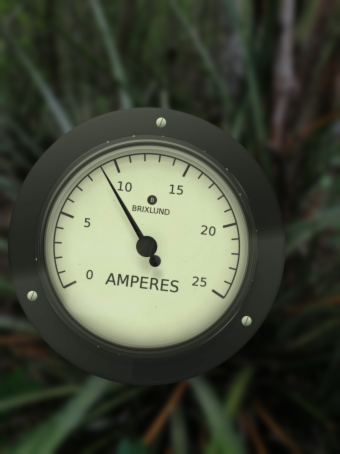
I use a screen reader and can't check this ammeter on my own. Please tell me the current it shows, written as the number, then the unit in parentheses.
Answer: 9 (A)
